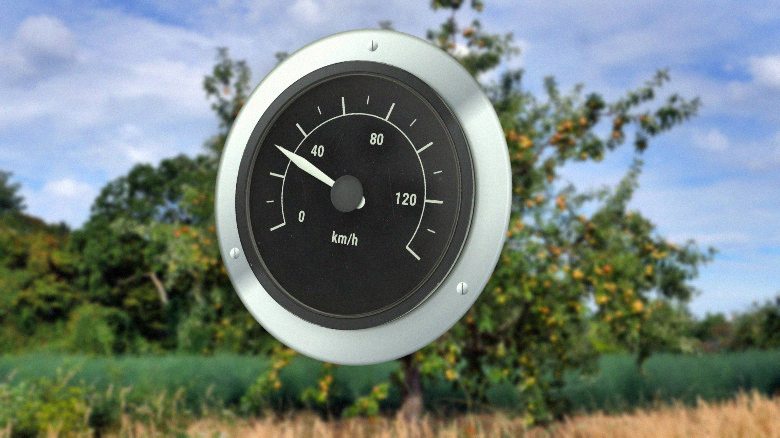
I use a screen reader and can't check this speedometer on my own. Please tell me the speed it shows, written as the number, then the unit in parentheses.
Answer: 30 (km/h)
